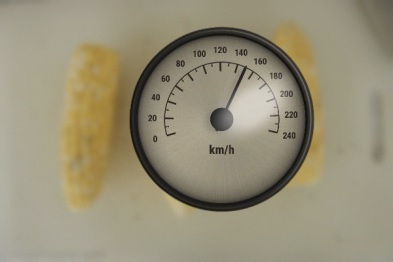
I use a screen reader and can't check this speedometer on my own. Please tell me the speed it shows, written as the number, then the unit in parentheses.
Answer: 150 (km/h)
